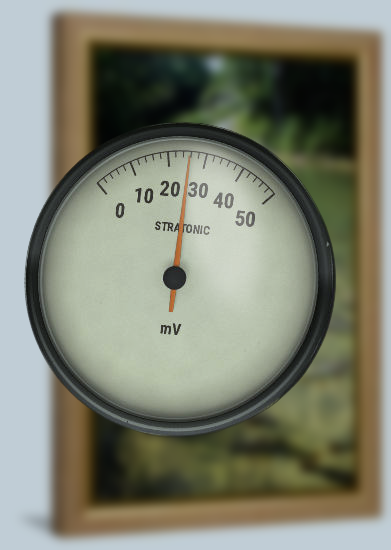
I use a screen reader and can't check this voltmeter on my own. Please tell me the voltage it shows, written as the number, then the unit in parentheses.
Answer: 26 (mV)
